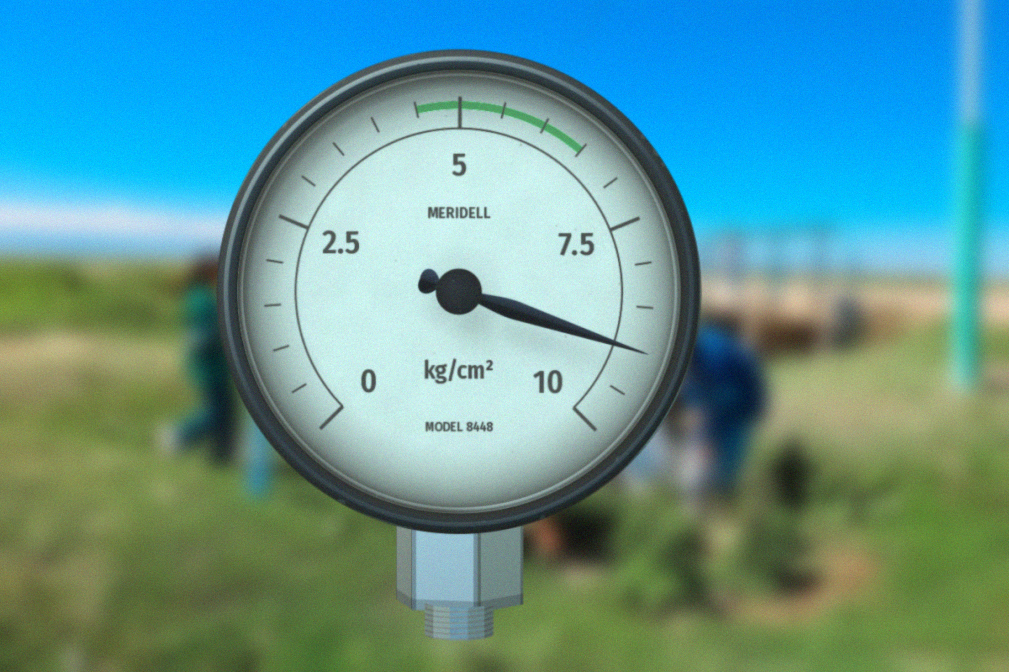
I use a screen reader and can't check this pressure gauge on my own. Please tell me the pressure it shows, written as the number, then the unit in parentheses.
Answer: 9 (kg/cm²)
